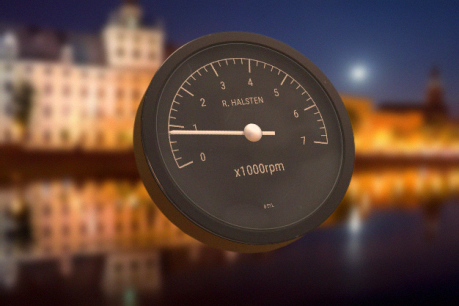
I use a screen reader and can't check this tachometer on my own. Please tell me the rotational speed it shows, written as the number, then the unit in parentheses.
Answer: 800 (rpm)
